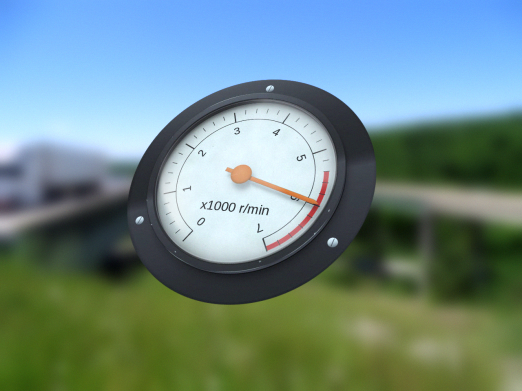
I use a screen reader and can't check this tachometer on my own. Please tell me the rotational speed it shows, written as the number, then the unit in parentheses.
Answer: 6000 (rpm)
